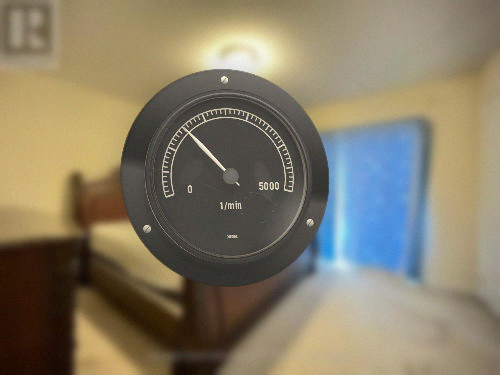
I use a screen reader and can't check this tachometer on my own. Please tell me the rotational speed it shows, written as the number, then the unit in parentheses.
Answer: 1500 (rpm)
